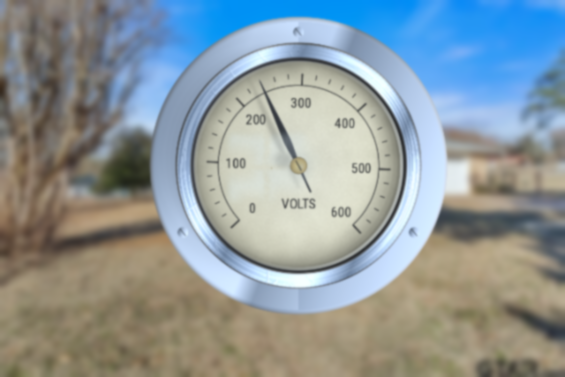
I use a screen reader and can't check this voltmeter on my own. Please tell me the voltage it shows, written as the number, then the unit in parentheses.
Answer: 240 (V)
